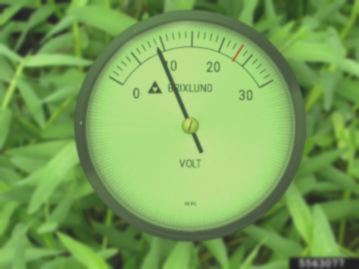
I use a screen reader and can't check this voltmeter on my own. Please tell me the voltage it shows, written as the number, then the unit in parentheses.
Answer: 9 (V)
